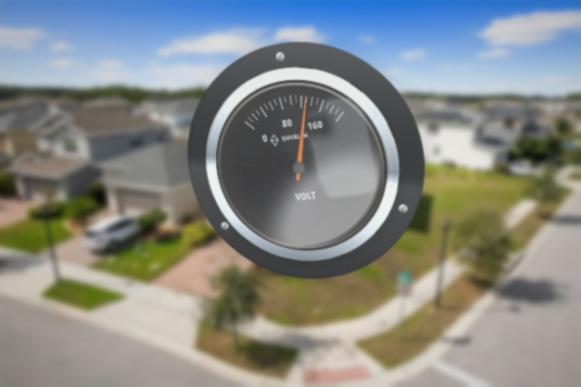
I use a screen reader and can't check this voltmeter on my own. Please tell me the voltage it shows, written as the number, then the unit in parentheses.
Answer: 130 (V)
